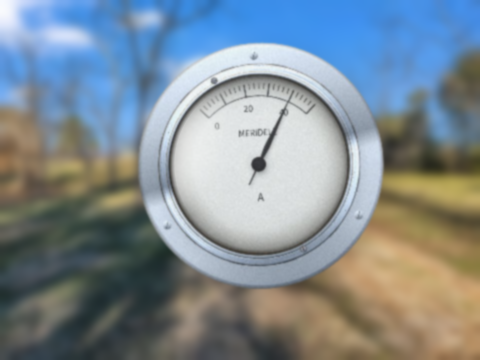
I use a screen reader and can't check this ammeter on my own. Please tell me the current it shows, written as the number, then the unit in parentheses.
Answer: 40 (A)
